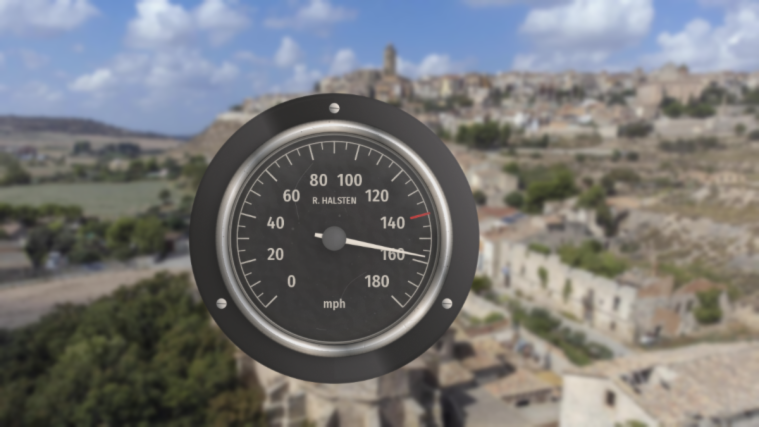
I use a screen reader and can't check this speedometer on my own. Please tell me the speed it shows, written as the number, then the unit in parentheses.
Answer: 157.5 (mph)
